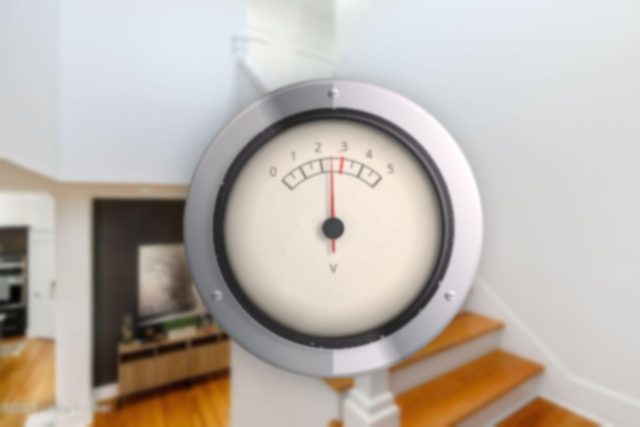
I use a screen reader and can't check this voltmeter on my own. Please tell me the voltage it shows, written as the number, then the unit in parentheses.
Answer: 2.5 (V)
